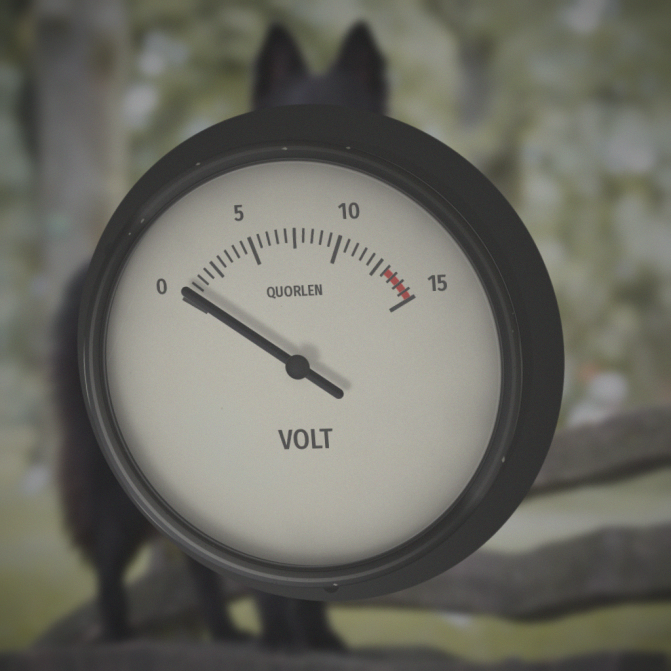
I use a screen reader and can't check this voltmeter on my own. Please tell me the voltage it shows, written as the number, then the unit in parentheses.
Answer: 0.5 (V)
